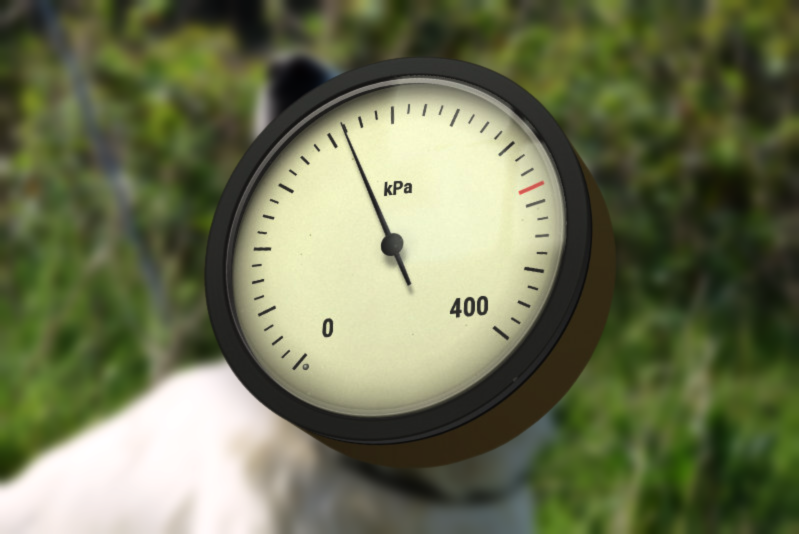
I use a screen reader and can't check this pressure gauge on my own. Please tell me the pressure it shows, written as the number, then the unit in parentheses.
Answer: 170 (kPa)
